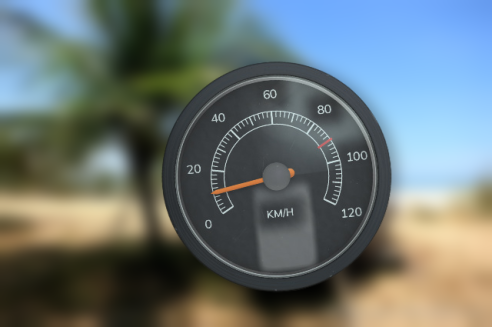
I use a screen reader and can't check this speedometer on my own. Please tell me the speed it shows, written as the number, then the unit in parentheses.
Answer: 10 (km/h)
